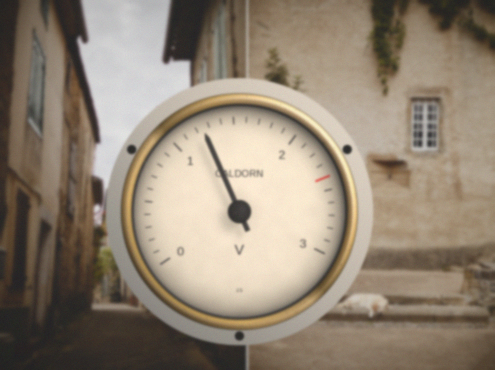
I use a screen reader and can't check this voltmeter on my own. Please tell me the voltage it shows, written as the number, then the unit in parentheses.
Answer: 1.25 (V)
